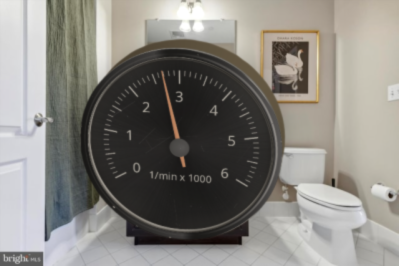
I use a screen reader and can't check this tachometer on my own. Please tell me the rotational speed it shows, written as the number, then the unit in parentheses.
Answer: 2700 (rpm)
